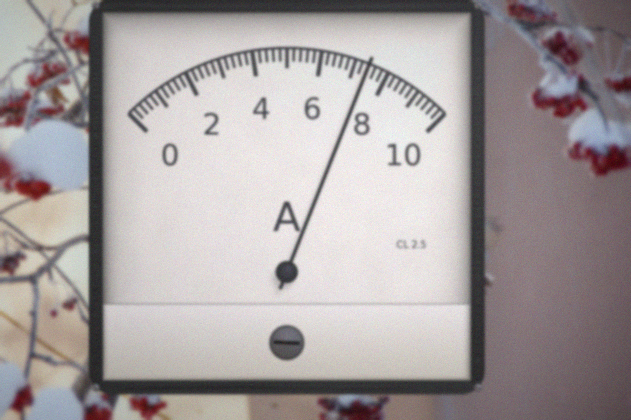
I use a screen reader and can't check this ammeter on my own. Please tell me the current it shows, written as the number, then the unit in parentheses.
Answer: 7.4 (A)
